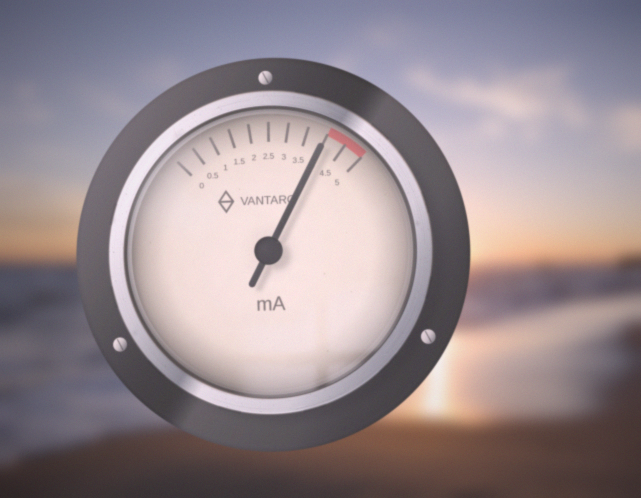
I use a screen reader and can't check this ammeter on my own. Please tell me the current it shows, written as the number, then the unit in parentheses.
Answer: 4 (mA)
